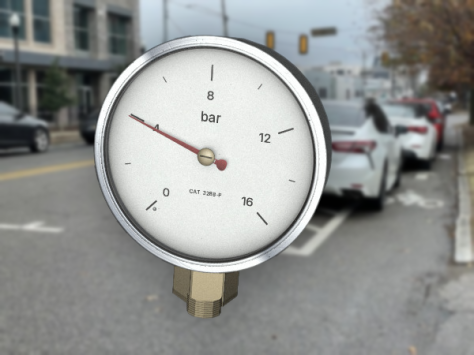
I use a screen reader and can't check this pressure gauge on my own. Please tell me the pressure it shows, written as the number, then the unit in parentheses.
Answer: 4 (bar)
